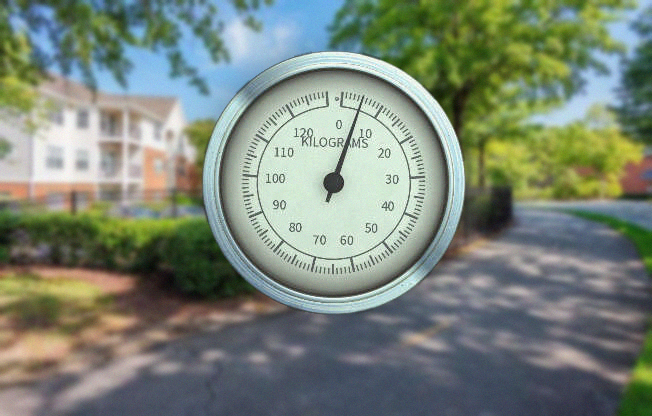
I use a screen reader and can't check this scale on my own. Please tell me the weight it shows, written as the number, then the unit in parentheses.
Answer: 5 (kg)
